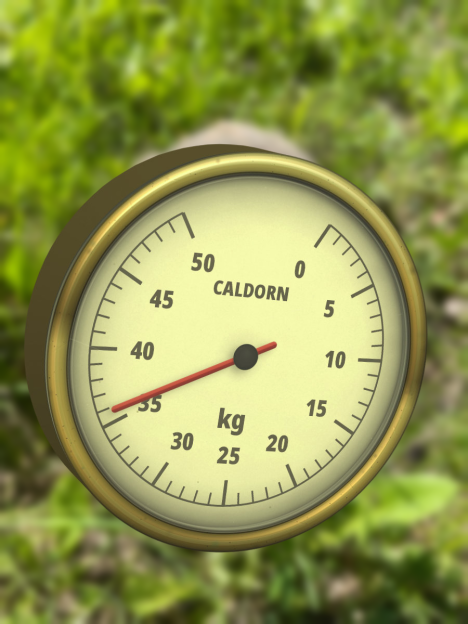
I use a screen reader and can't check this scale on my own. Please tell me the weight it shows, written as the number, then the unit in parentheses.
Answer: 36 (kg)
